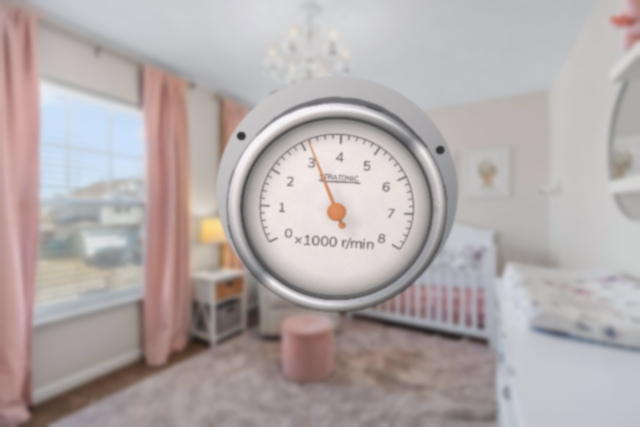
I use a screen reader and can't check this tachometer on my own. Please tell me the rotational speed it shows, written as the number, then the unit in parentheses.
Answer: 3200 (rpm)
